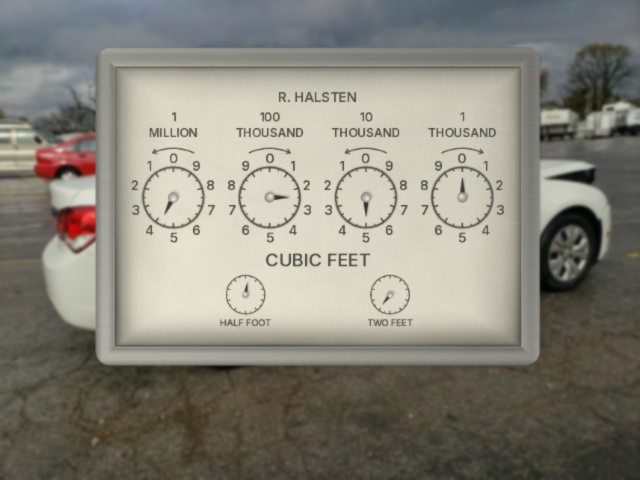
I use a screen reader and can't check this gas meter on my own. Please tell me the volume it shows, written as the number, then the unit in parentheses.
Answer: 425000 (ft³)
